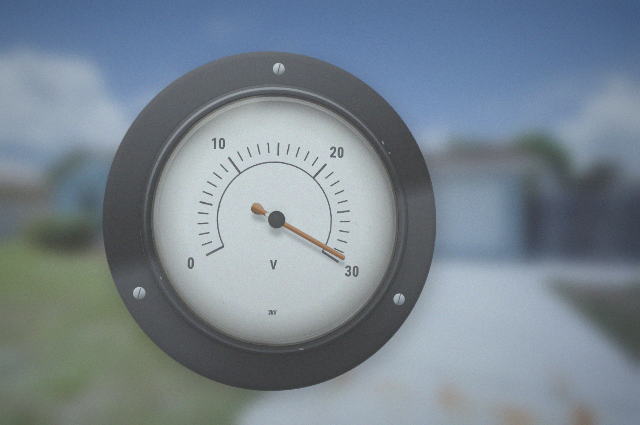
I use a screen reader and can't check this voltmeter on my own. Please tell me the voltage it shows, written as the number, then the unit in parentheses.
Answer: 29.5 (V)
